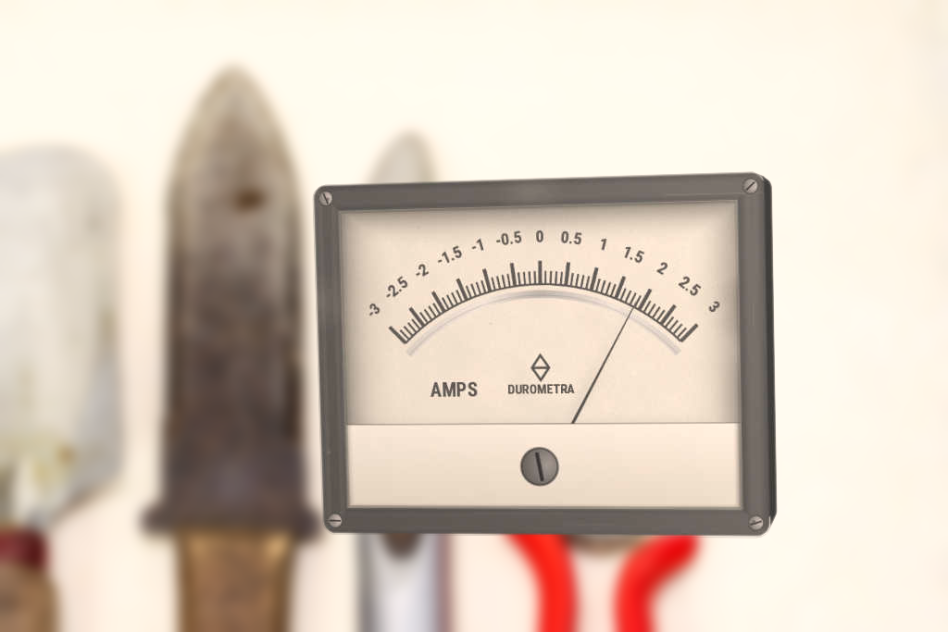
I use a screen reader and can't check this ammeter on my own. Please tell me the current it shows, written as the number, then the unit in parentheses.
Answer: 1.9 (A)
